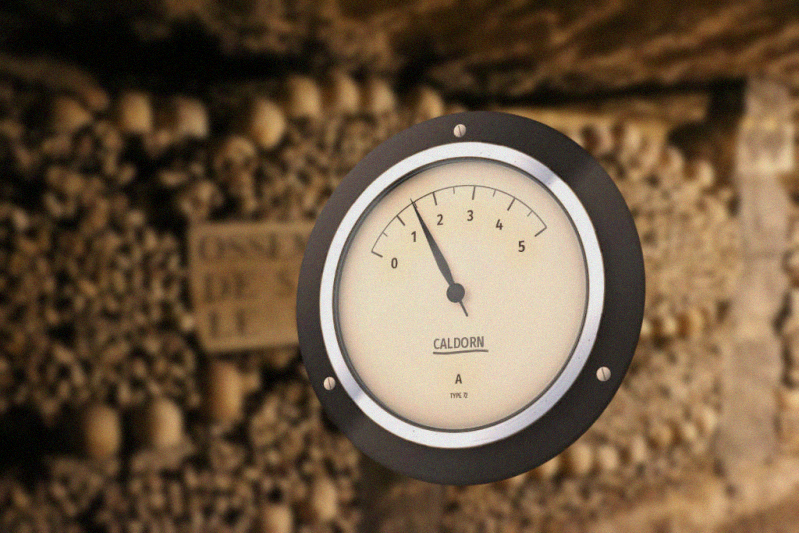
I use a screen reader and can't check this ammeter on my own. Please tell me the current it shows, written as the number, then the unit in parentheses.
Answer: 1.5 (A)
